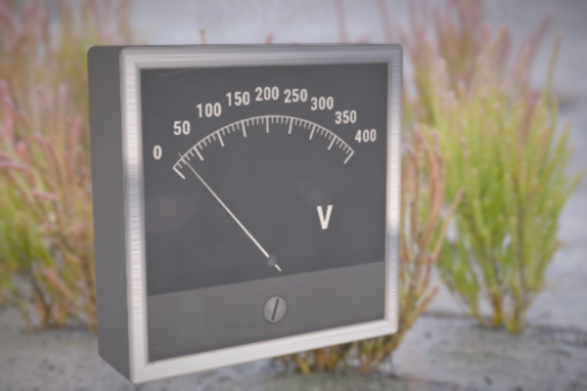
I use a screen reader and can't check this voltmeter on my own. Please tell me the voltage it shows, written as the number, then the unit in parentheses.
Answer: 20 (V)
